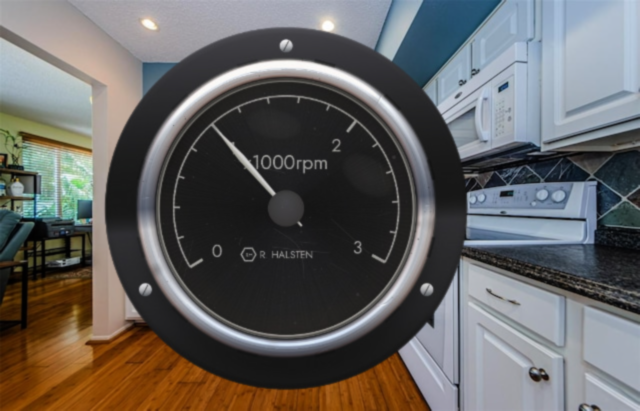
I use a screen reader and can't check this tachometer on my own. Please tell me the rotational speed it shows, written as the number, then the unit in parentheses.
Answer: 1000 (rpm)
